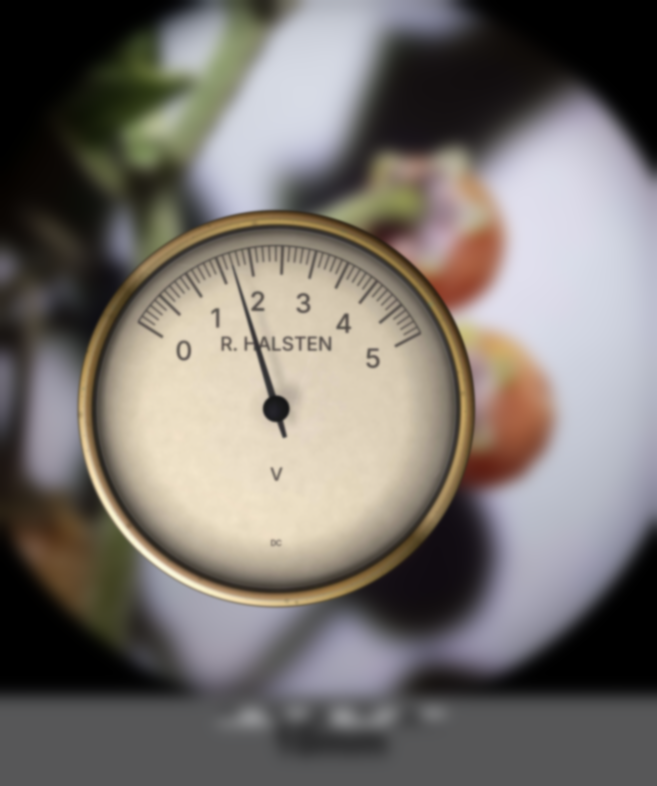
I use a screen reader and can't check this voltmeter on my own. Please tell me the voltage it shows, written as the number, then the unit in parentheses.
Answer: 1.7 (V)
